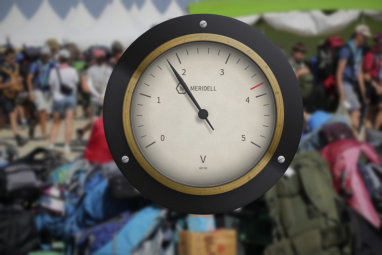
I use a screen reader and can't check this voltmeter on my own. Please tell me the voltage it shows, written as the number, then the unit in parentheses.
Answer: 1.8 (V)
